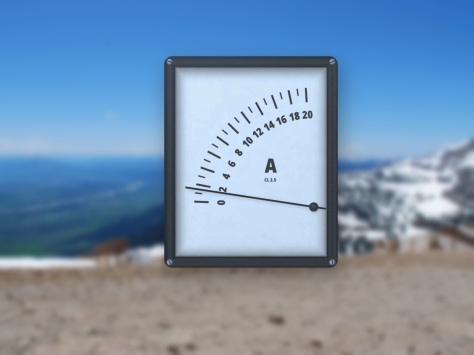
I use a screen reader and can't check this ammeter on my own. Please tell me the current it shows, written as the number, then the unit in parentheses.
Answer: 1.5 (A)
